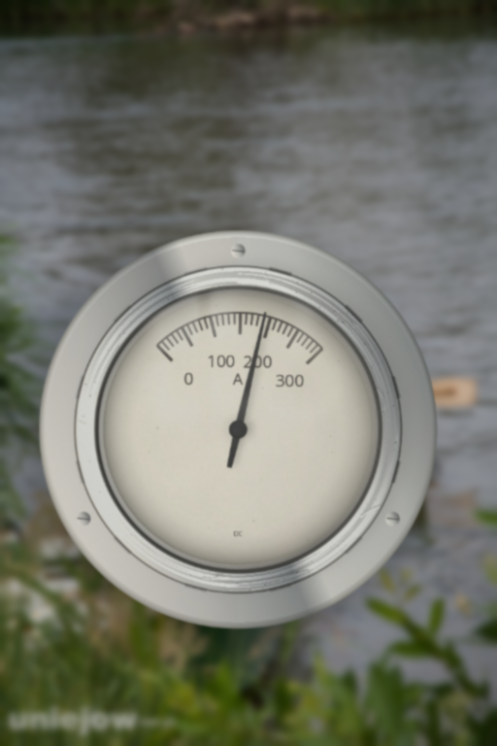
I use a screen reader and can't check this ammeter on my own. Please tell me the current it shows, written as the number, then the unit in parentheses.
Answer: 190 (A)
